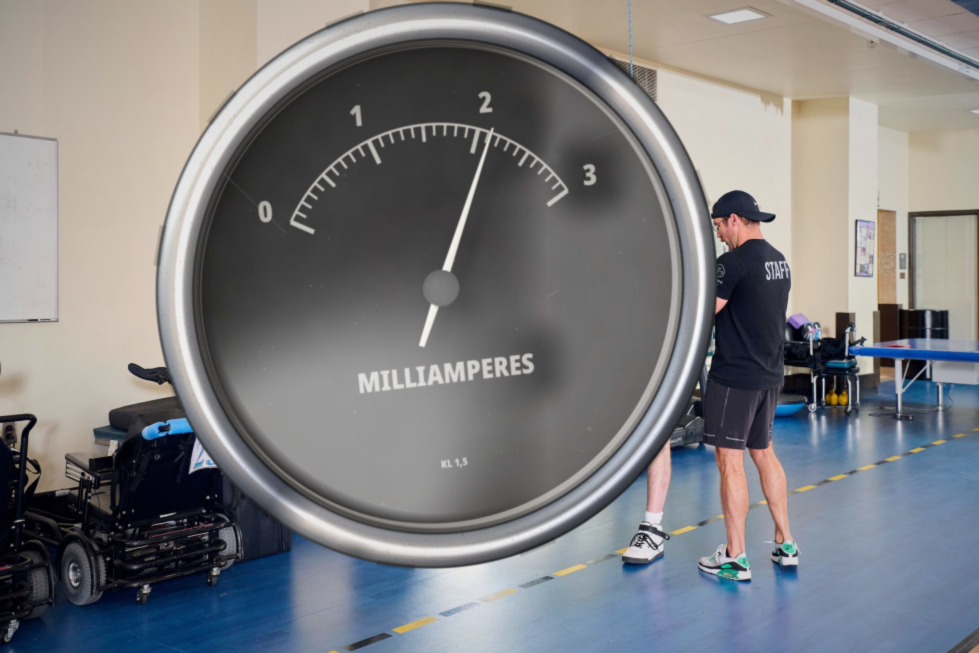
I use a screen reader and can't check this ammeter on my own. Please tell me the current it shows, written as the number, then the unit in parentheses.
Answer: 2.1 (mA)
